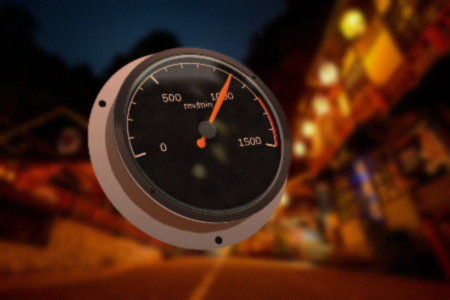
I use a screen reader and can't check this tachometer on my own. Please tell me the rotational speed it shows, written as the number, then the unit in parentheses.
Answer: 1000 (rpm)
